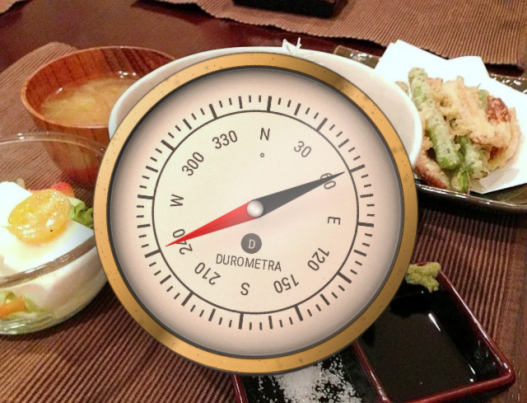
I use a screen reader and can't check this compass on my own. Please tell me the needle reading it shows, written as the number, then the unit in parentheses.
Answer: 240 (°)
